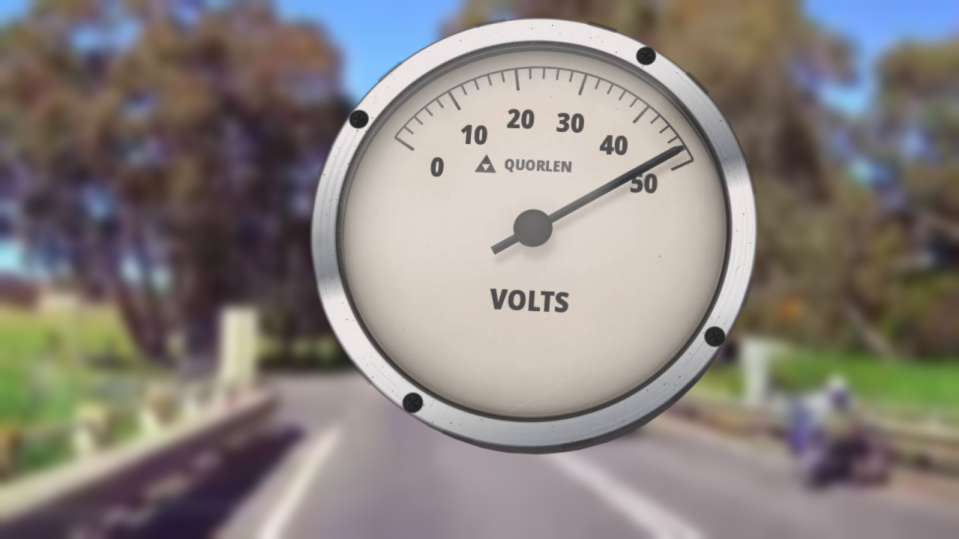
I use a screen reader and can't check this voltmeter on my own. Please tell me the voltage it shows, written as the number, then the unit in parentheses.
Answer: 48 (V)
